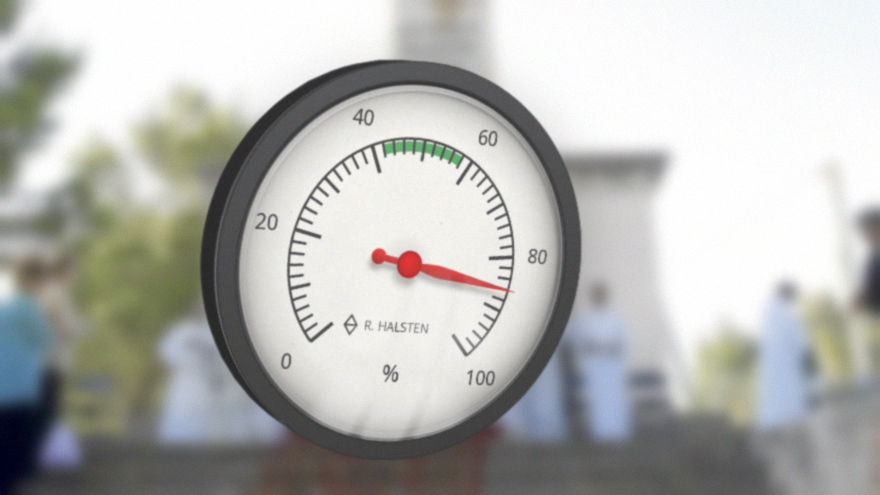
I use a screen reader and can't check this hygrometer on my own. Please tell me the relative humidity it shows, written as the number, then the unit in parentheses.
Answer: 86 (%)
